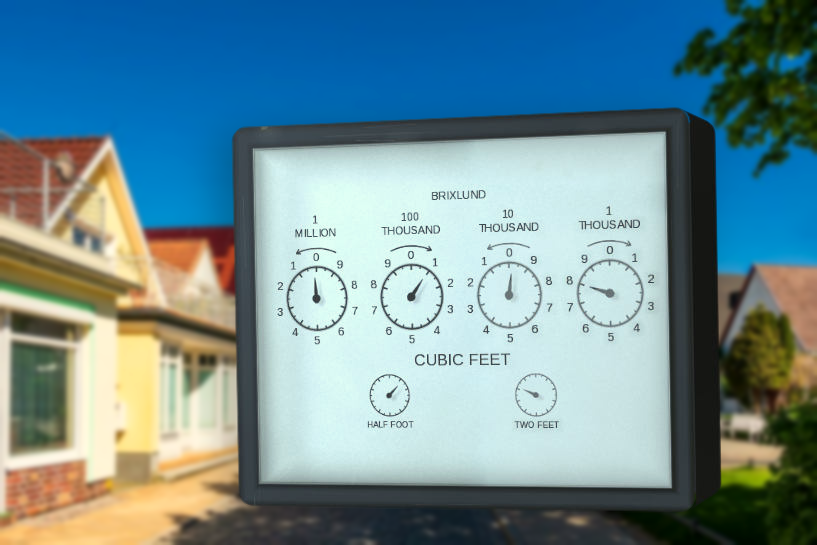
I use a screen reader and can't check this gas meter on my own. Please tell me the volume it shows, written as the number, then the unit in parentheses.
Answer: 9800 (ft³)
